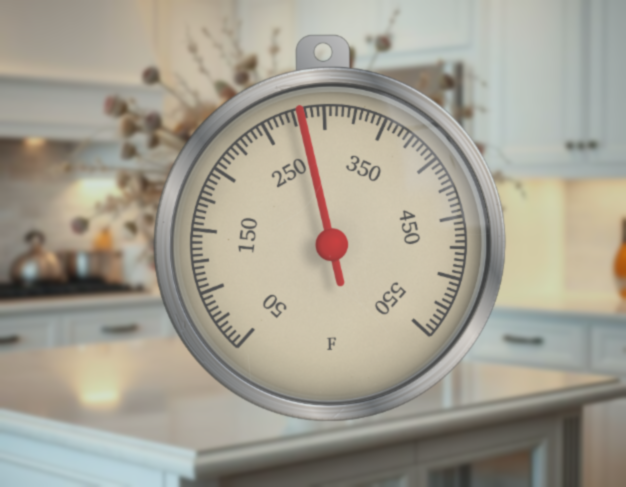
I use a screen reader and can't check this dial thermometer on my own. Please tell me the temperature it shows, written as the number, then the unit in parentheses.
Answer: 280 (°F)
